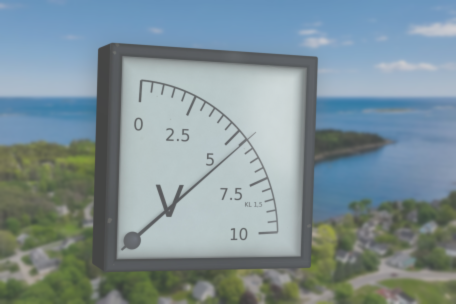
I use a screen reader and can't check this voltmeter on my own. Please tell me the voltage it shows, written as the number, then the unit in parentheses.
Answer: 5.5 (V)
